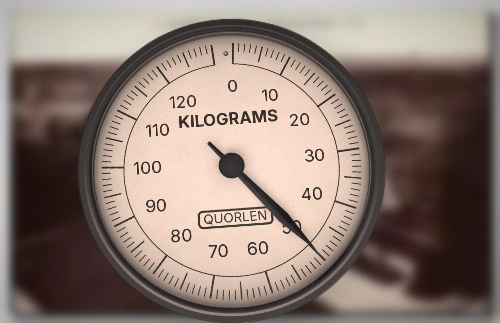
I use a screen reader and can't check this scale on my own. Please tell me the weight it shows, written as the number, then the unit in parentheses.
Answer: 50 (kg)
